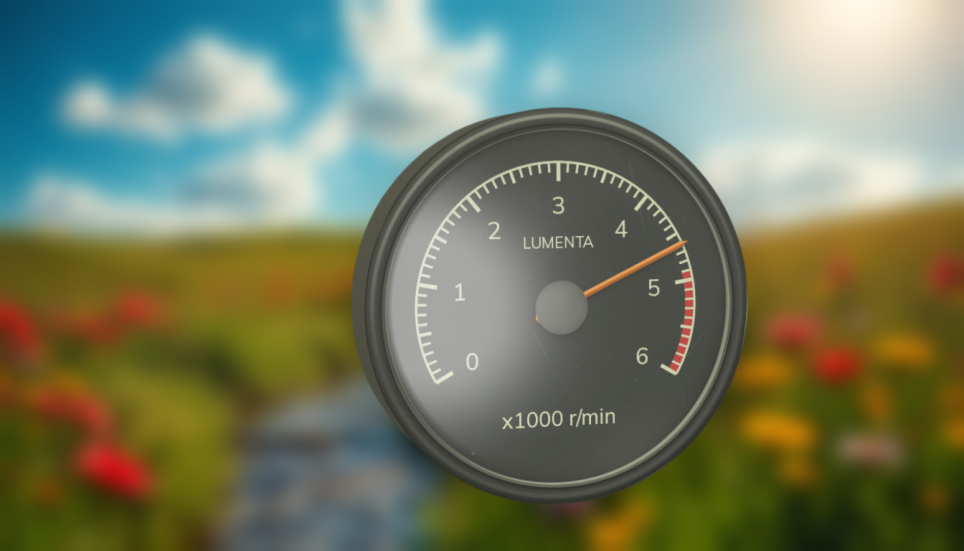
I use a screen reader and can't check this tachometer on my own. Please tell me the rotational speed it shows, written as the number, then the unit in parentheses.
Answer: 4600 (rpm)
